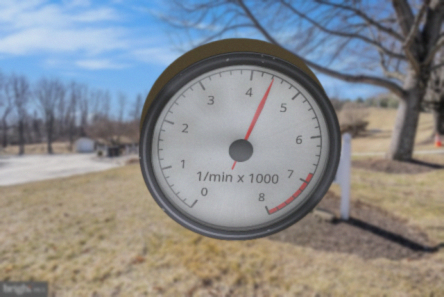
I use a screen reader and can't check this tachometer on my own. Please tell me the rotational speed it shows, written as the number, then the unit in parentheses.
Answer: 4400 (rpm)
